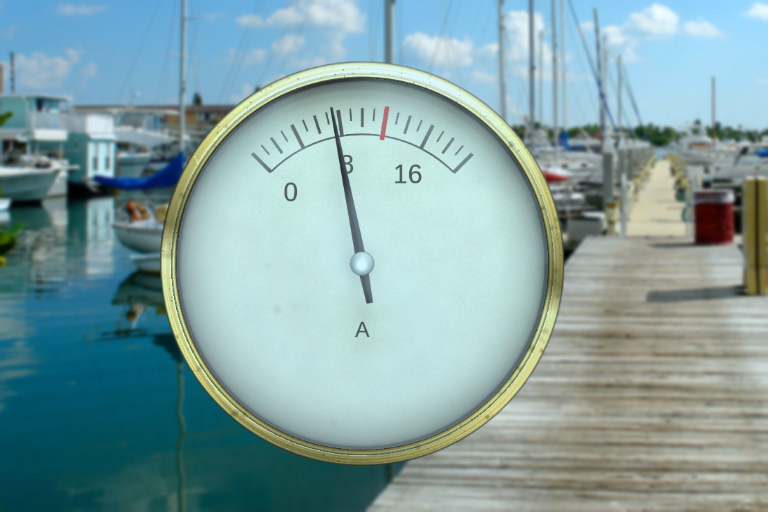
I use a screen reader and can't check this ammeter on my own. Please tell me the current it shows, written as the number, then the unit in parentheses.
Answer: 7.5 (A)
